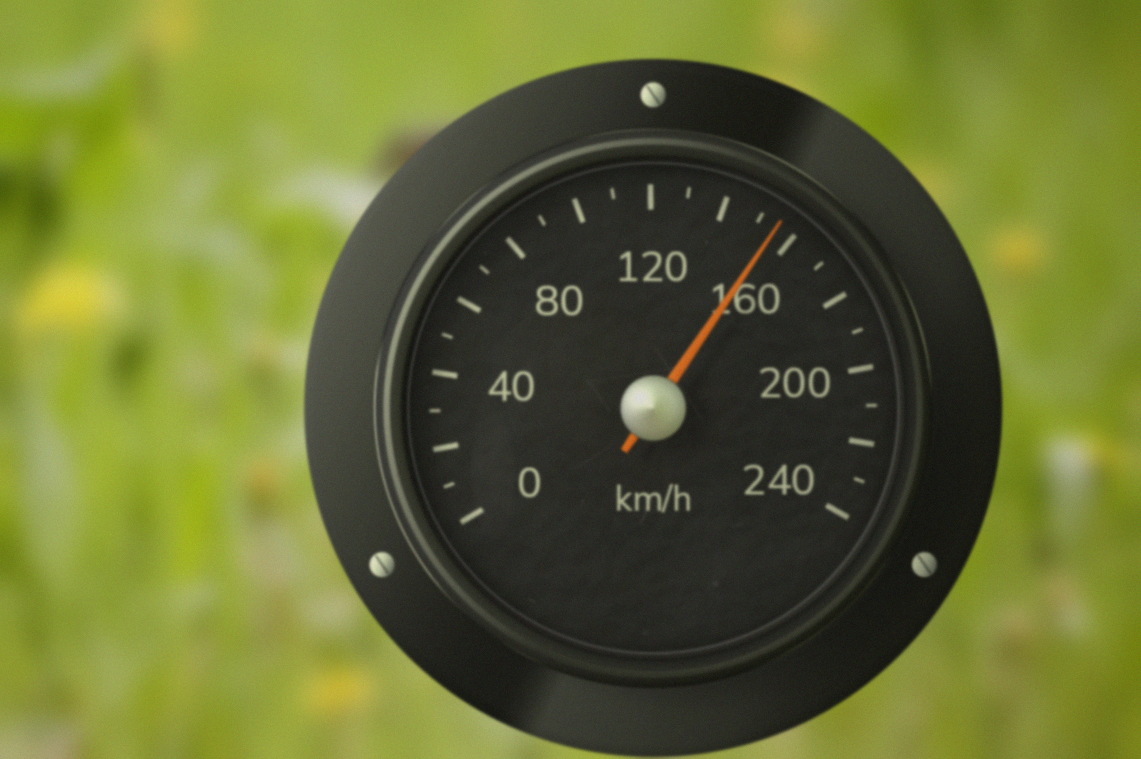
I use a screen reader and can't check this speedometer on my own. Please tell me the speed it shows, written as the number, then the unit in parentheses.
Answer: 155 (km/h)
